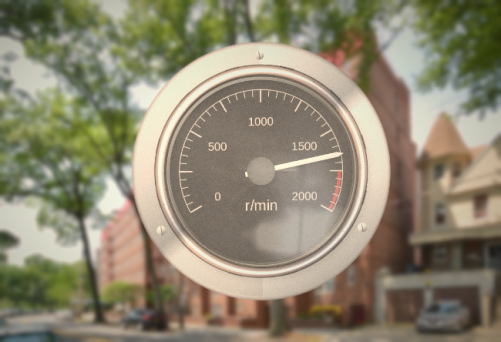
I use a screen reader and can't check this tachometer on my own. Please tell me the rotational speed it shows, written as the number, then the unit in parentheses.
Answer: 1650 (rpm)
